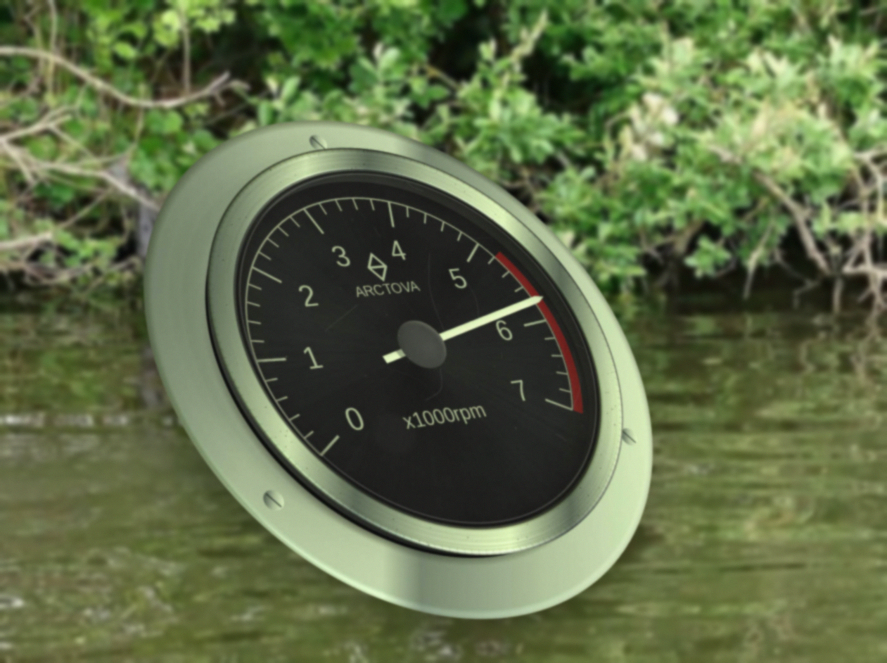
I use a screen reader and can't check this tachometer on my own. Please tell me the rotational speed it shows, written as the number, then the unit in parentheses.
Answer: 5800 (rpm)
